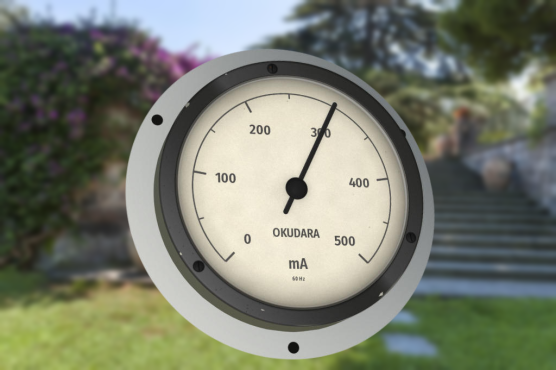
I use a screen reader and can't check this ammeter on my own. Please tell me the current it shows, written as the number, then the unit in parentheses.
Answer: 300 (mA)
